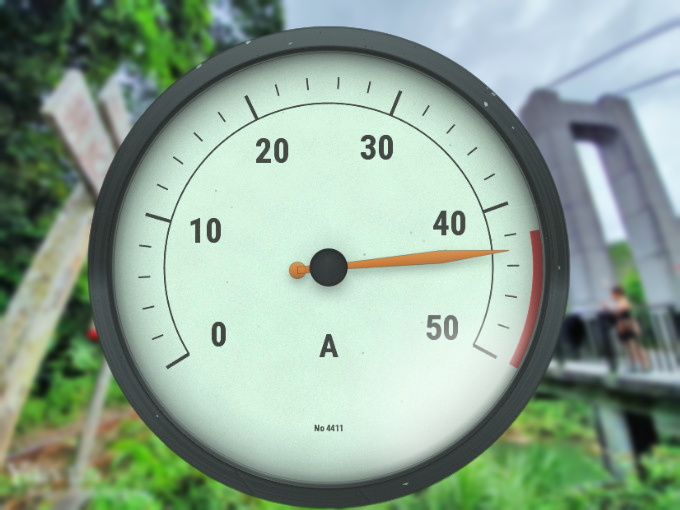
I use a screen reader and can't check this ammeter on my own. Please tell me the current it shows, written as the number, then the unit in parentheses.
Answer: 43 (A)
